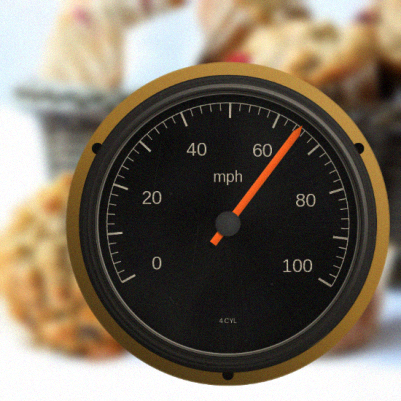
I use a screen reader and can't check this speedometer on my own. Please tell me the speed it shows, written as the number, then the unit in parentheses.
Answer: 65 (mph)
